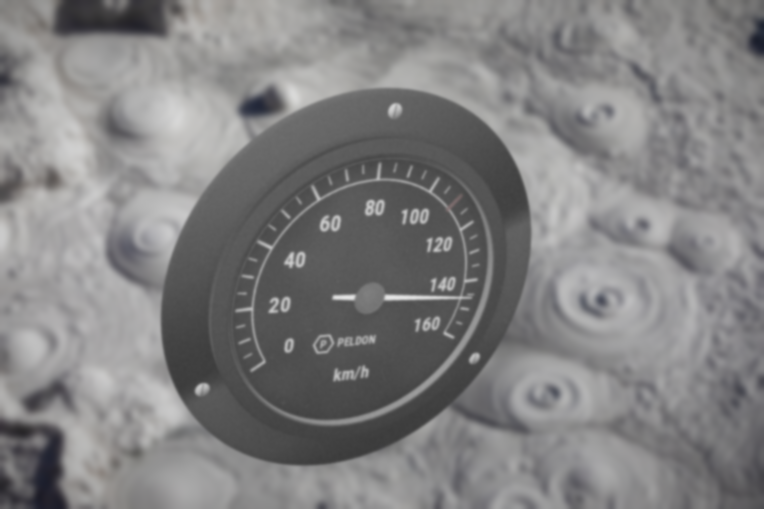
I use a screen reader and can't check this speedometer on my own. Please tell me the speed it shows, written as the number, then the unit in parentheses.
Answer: 145 (km/h)
